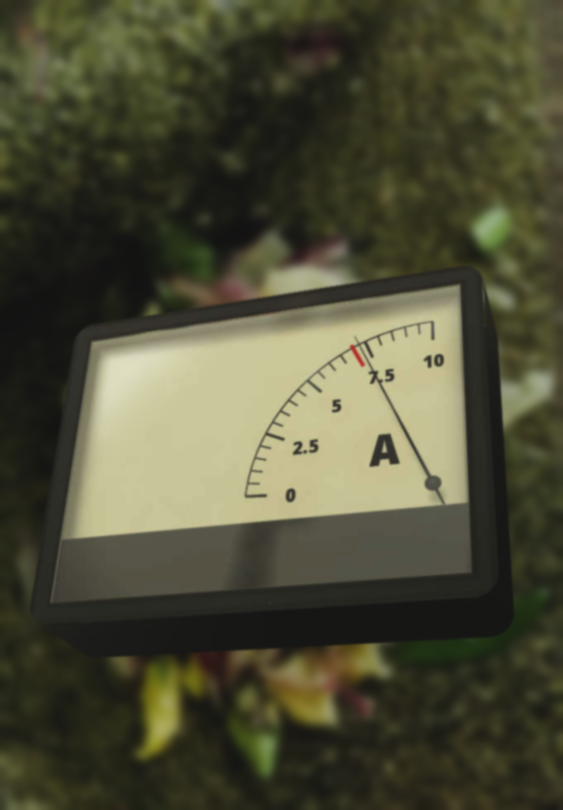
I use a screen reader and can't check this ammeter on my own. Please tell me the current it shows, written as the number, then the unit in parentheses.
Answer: 7.25 (A)
